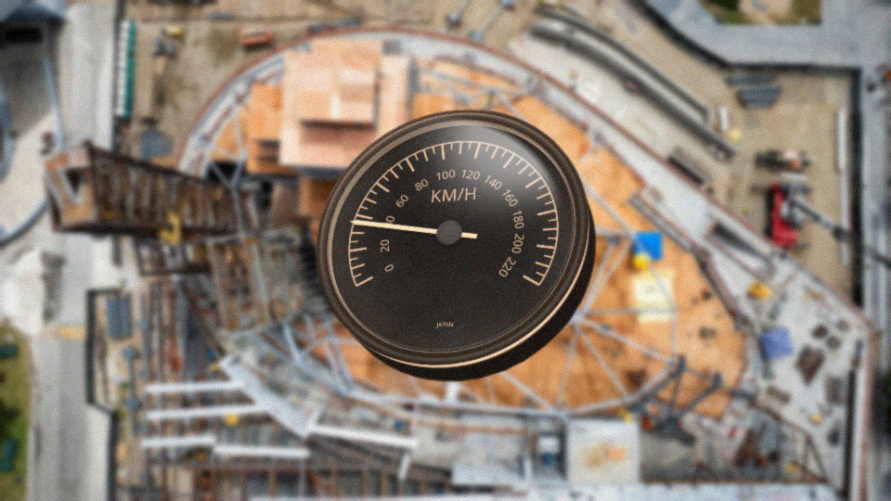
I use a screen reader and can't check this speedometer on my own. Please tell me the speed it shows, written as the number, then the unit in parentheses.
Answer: 35 (km/h)
